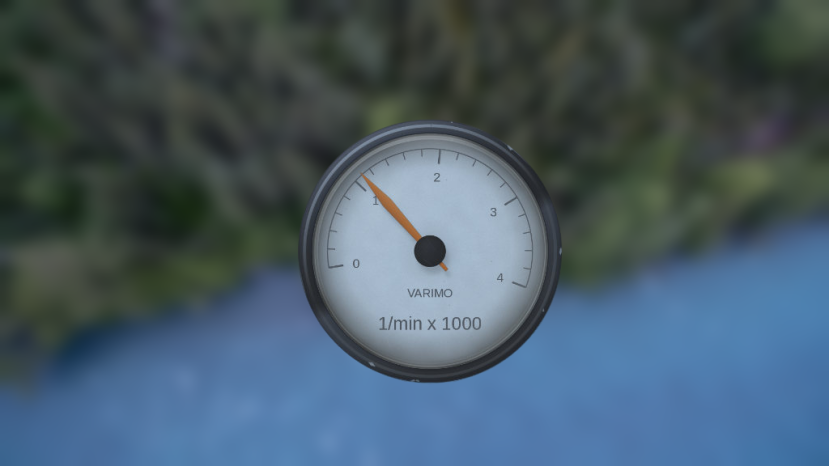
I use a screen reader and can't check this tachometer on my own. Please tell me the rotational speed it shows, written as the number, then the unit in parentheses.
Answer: 1100 (rpm)
